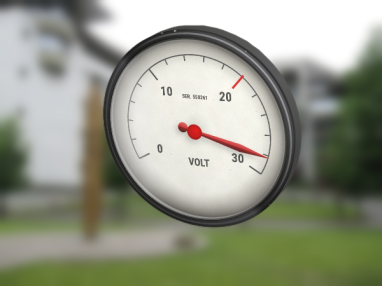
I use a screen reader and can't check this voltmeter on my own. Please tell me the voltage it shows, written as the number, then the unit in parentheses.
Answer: 28 (V)
